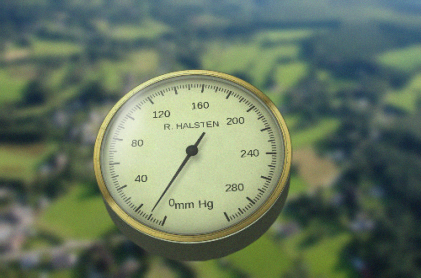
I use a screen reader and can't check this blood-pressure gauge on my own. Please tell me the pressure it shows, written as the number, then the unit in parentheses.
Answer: 10 (mmHg)
